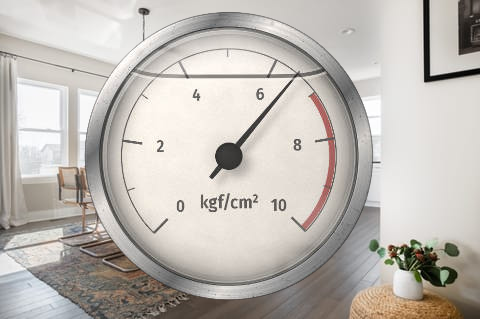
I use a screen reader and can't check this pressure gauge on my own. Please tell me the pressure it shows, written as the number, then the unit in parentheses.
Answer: 6.5 (kg/cm²)
